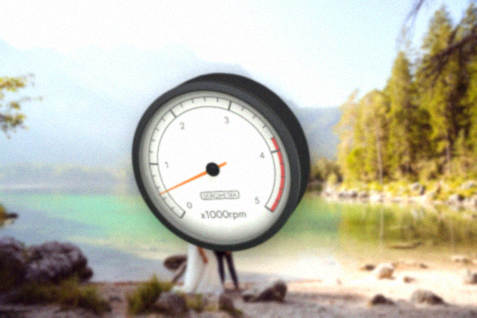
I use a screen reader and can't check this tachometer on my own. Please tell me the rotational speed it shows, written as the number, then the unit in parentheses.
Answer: 500 (rpm)
